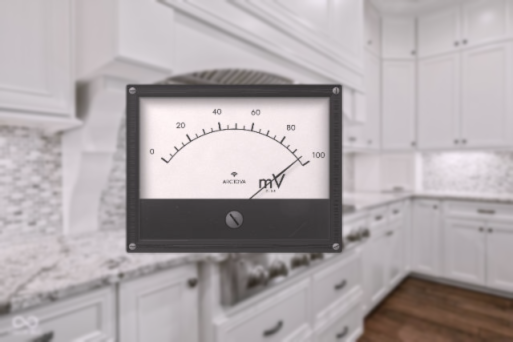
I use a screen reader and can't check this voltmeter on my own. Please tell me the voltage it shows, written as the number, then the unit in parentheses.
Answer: 95 (mV)
